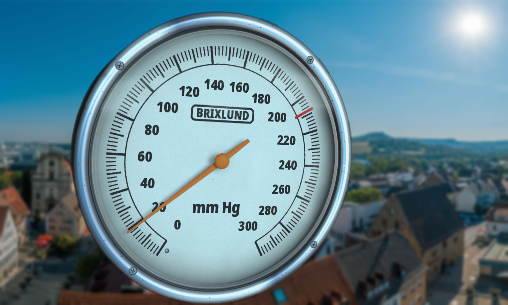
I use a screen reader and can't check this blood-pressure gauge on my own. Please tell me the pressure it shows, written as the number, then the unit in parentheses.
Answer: 20 (mmHg)
